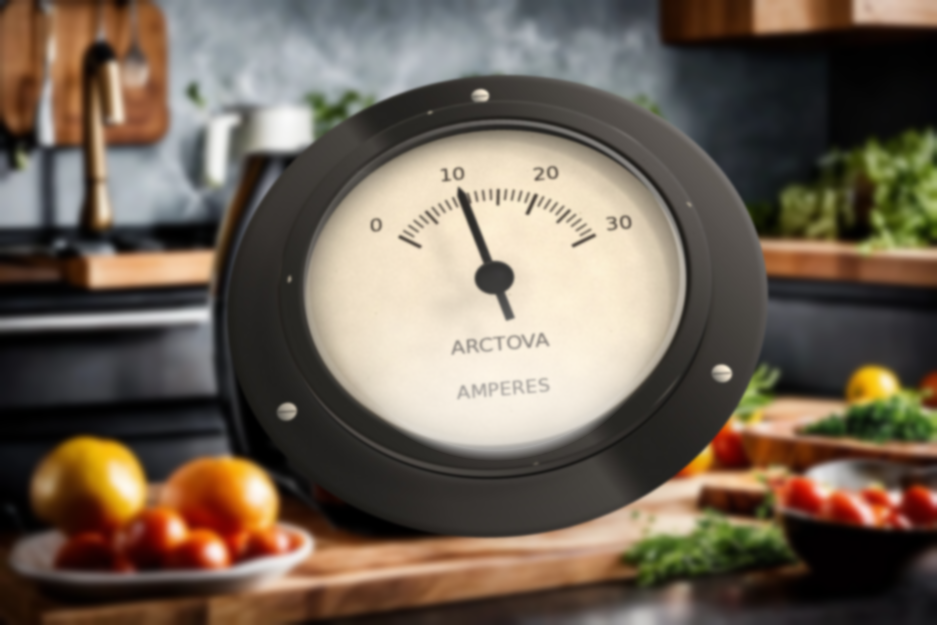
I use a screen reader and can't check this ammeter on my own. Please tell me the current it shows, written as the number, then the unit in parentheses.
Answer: 10 (A)
